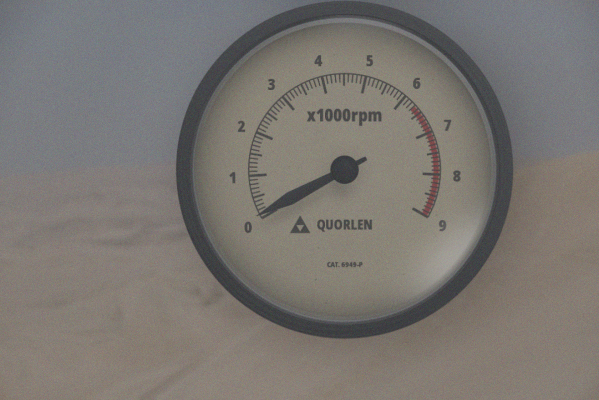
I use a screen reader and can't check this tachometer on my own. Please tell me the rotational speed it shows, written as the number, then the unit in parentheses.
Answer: 100 (rpm)
